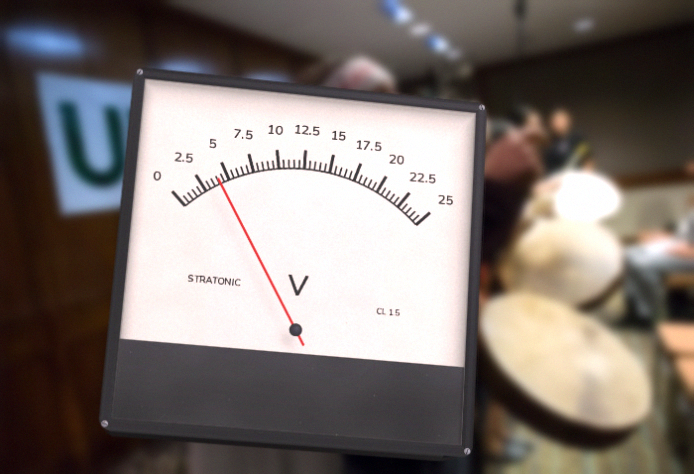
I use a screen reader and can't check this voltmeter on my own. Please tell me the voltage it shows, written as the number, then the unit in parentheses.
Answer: 4 (V)
